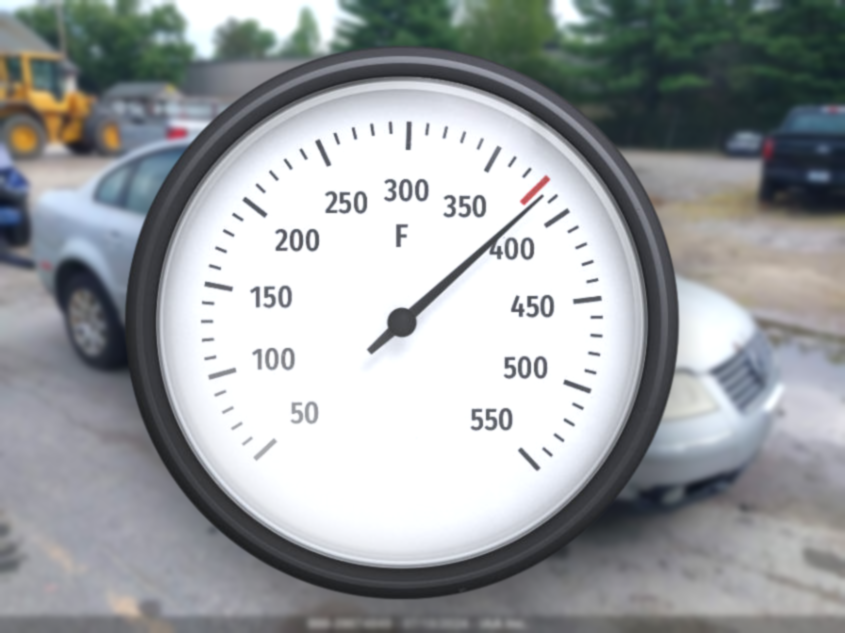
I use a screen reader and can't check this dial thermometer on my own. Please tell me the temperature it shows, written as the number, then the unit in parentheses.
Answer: 385 (°F)
